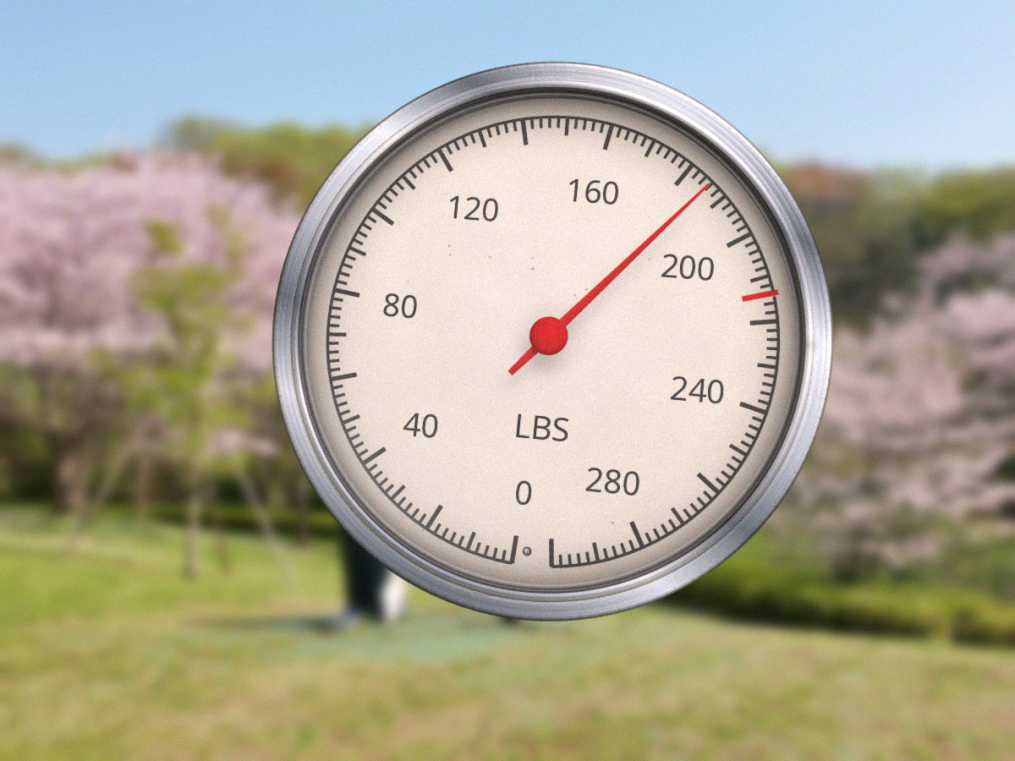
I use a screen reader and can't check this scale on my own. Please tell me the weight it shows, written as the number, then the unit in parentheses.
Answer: 186 (lb)
